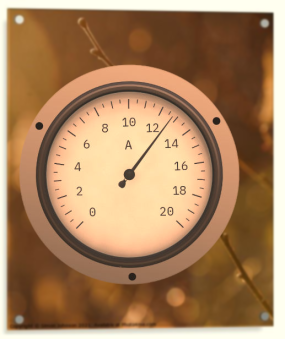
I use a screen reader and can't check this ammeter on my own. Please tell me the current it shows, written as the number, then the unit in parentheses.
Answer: 12.75 (A)
